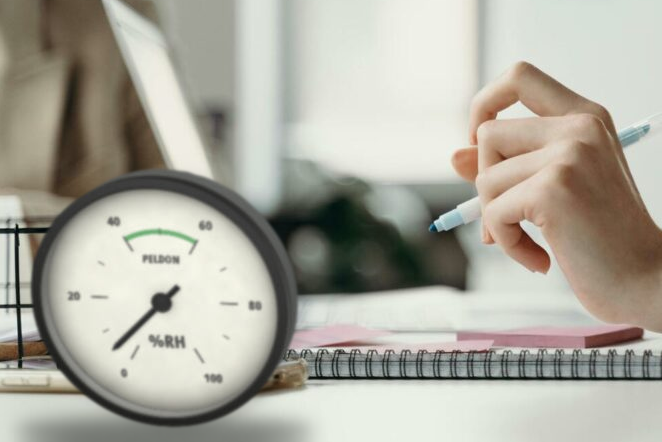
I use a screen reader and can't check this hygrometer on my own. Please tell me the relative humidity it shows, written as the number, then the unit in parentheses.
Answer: 5 (%)
